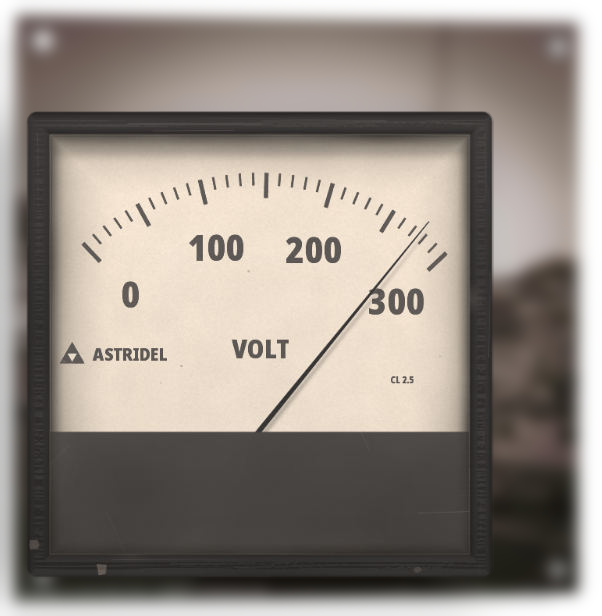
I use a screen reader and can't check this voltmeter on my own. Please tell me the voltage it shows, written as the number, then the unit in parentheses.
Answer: 275 (V)
